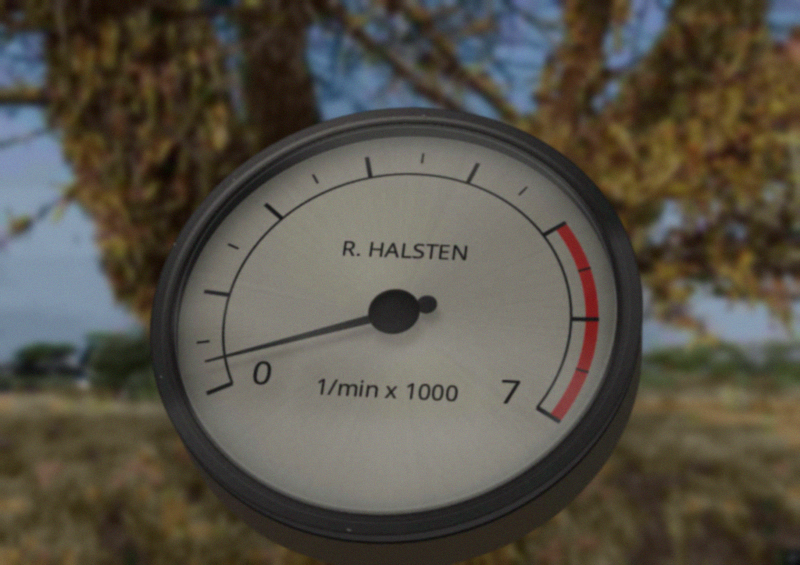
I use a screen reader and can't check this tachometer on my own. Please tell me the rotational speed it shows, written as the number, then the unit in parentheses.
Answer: 250 (rpm)
